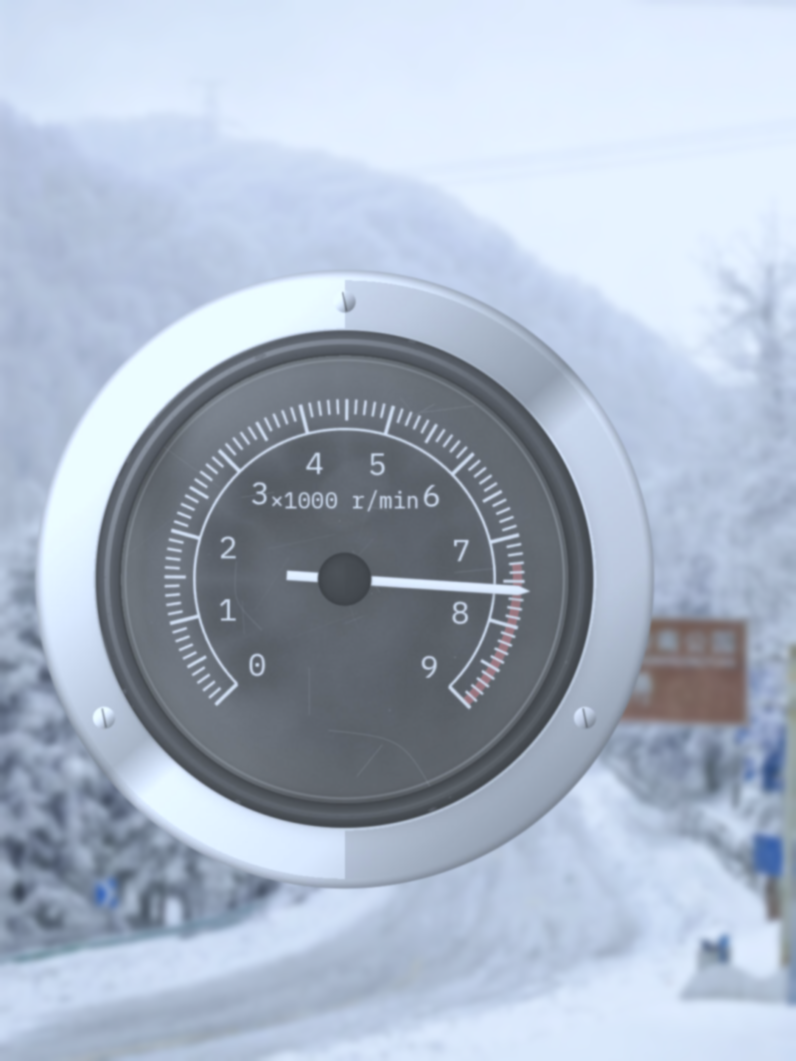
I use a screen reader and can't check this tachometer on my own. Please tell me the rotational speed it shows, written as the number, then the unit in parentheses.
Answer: 7600 (rpm)
